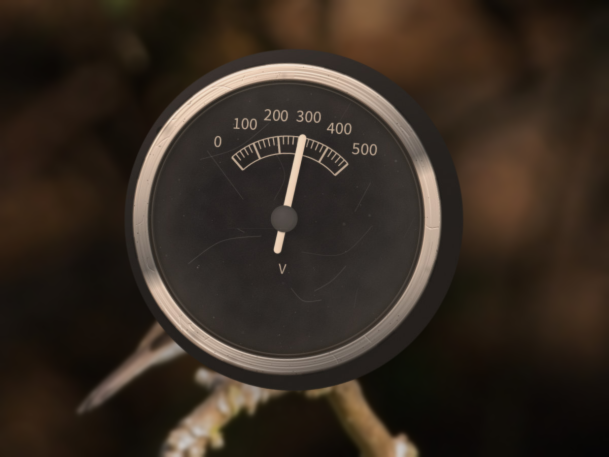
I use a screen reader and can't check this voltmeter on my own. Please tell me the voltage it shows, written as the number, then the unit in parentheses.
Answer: 300 (V)
